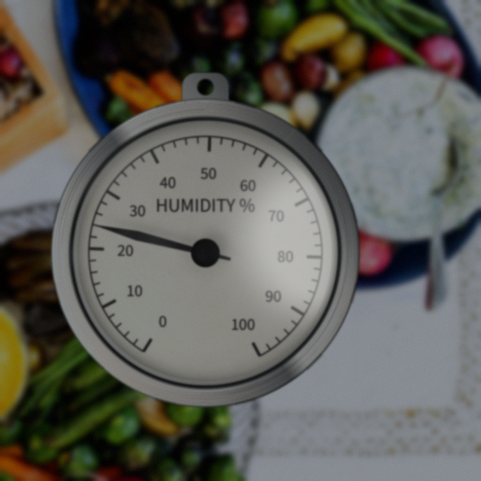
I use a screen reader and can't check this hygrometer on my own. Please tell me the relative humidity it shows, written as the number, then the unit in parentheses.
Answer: 24 (%)
